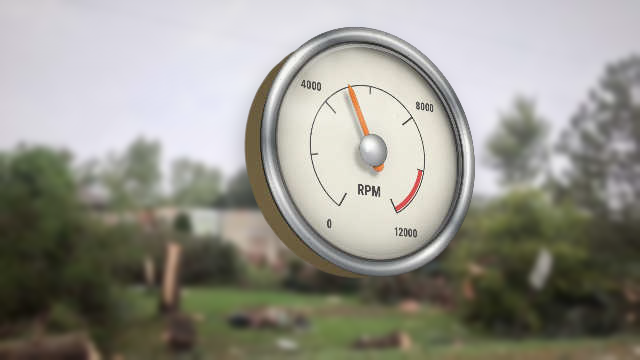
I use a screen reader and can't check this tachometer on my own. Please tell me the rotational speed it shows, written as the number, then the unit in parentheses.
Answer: 5000 (rpm)
